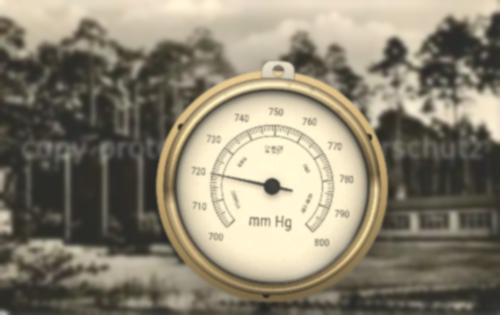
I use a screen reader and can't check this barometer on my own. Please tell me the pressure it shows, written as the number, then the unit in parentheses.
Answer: 720 (mmHg)
